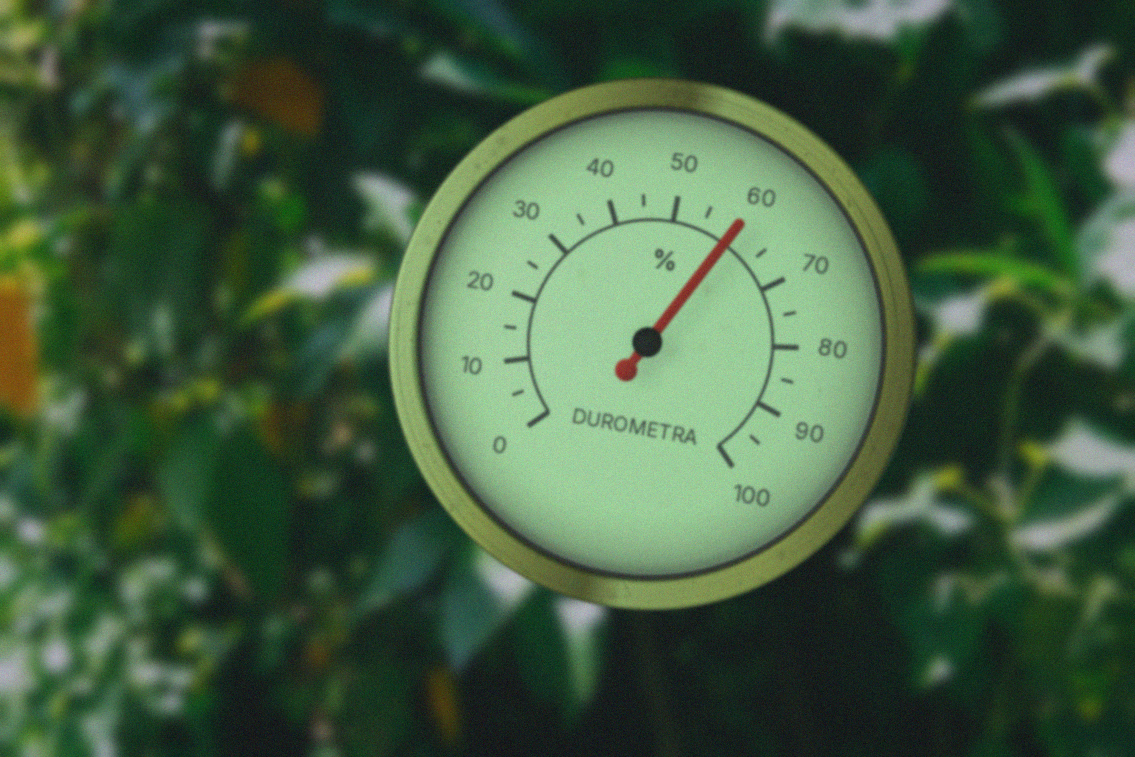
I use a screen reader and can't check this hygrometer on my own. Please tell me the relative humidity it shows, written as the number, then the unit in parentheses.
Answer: 60 (%)
